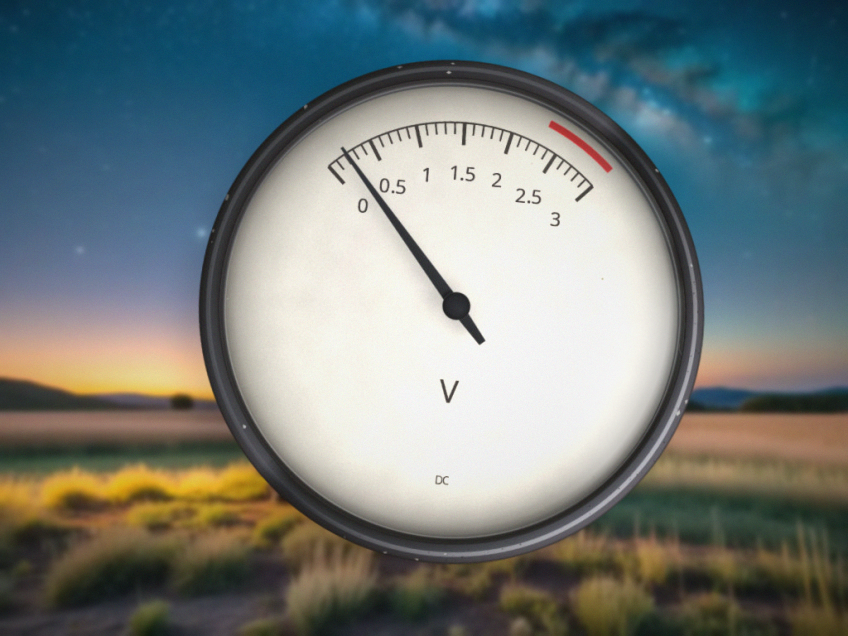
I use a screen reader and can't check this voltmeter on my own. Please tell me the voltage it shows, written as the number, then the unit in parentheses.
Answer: 0.2 (V)
